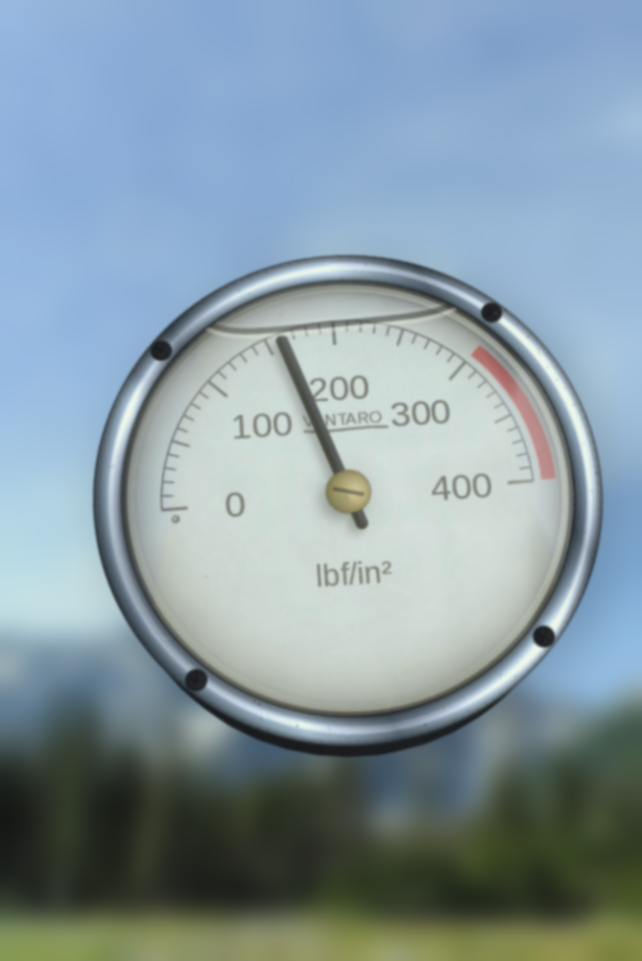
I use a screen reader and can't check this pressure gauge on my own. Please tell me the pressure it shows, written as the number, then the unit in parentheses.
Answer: 160 (psi)
